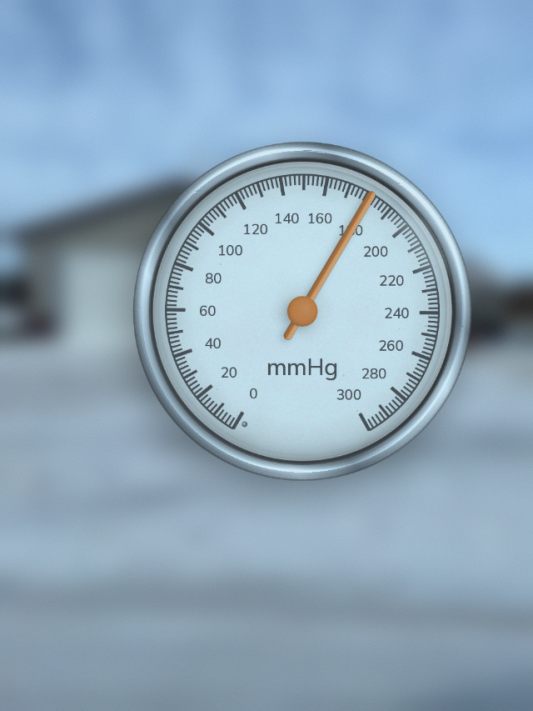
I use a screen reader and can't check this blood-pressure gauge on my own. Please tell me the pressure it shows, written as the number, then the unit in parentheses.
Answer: 180 (mmHg)
